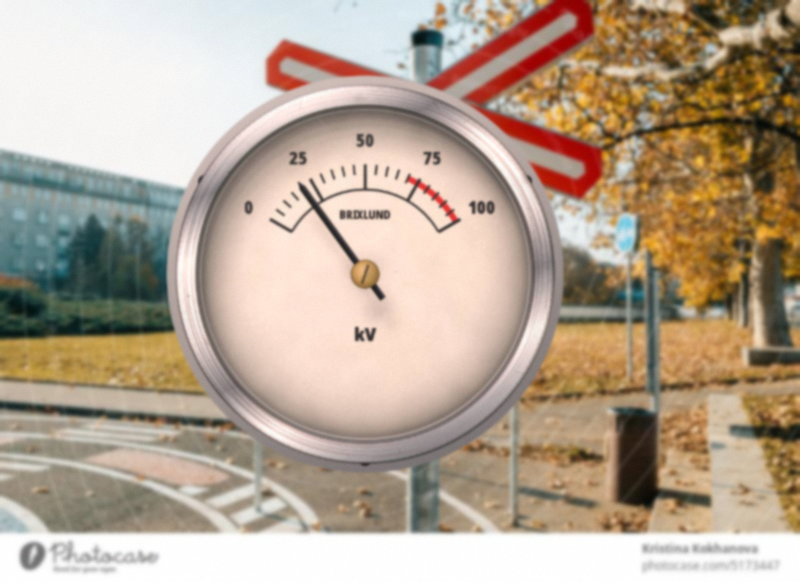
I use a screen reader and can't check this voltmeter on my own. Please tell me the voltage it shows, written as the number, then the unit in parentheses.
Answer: 20 (kV)
